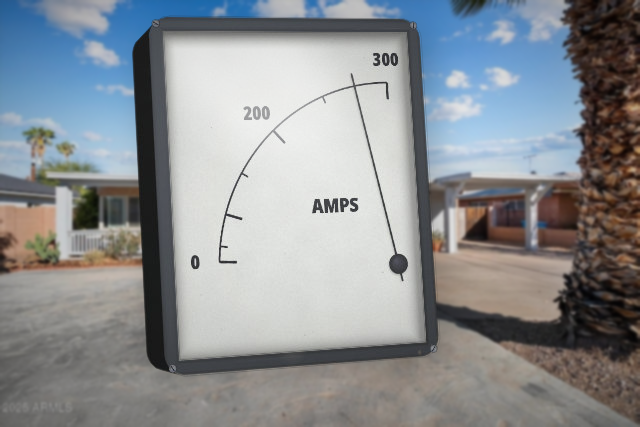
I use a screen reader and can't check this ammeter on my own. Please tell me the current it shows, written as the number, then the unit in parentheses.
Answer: 275 (A)
